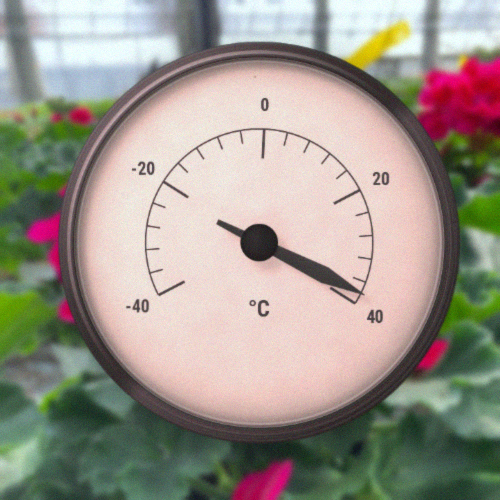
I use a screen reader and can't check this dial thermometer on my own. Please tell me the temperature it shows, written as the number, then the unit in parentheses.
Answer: 38 (°C)
